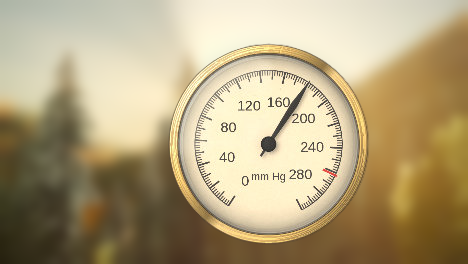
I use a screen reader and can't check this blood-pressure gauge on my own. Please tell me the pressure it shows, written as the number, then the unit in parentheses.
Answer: 180 (mmHg)
